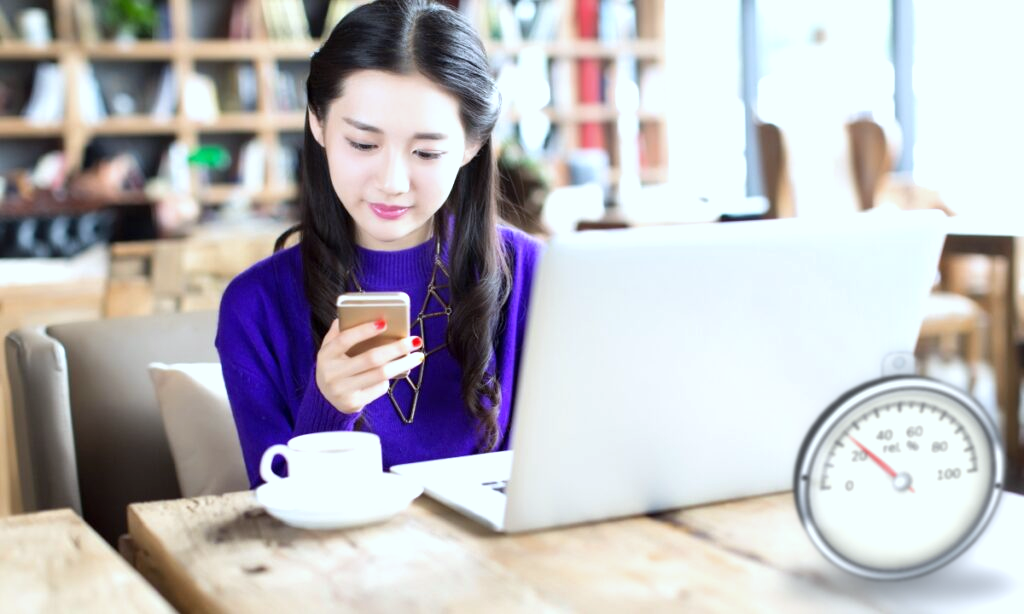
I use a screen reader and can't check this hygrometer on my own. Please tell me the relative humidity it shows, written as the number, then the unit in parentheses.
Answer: 25 (%)
